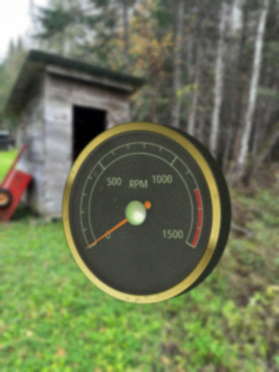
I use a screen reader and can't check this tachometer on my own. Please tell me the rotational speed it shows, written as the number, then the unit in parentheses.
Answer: 0 (rpm)
